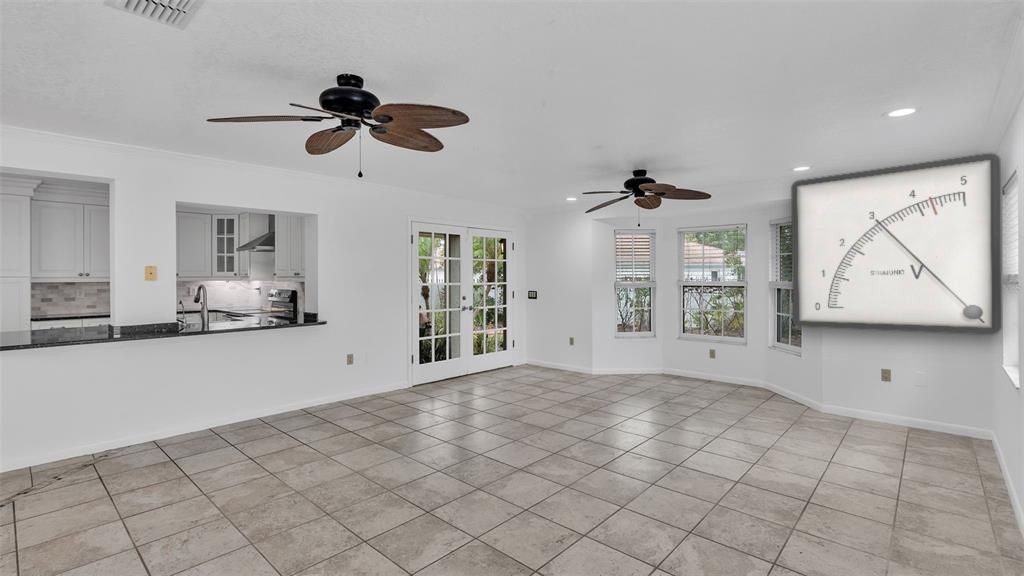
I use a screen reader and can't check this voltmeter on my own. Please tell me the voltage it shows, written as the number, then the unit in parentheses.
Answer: 3 (V)
